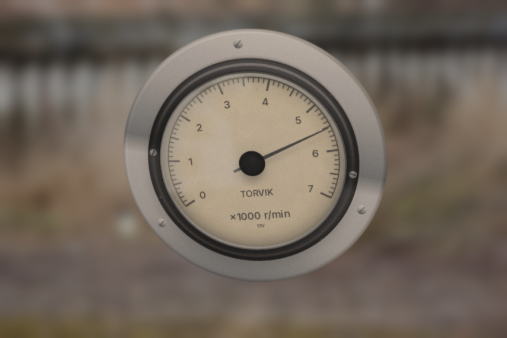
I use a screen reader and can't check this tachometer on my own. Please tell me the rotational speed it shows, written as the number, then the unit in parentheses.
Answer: 5500 (rpm)
